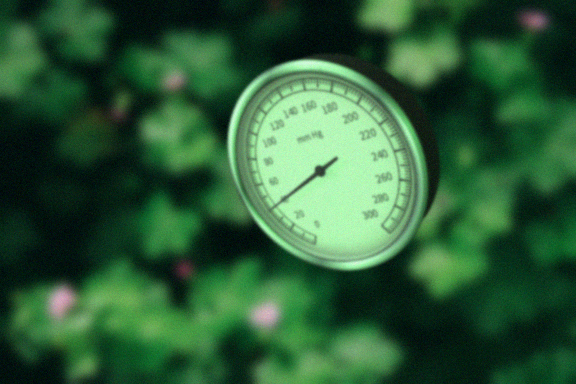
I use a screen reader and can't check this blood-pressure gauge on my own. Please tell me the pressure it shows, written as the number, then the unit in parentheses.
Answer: 40 (mmHg)
